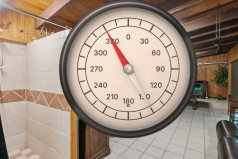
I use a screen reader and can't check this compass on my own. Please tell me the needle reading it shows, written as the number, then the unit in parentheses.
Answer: 330 (°)
